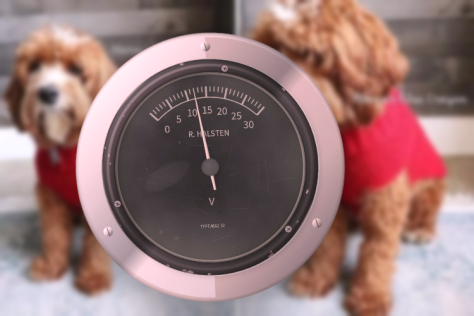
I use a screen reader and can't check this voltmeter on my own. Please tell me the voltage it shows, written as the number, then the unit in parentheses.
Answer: 12 (V)
